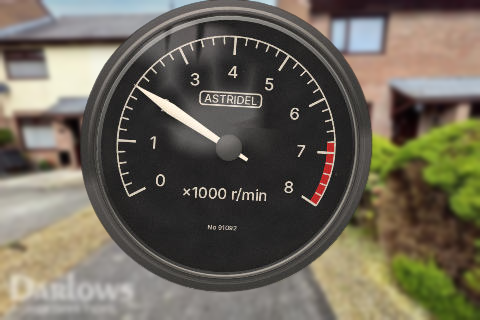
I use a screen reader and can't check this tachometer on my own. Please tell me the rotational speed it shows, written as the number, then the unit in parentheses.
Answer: 2000 (rpm)
